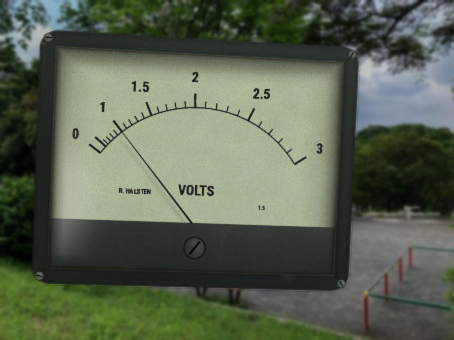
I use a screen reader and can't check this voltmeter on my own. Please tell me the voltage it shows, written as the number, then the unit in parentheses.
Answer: 1 (V)
